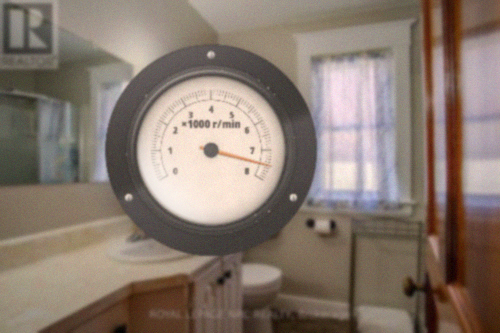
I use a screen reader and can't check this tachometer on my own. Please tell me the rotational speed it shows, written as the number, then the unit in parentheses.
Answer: 7500 (rpm)
